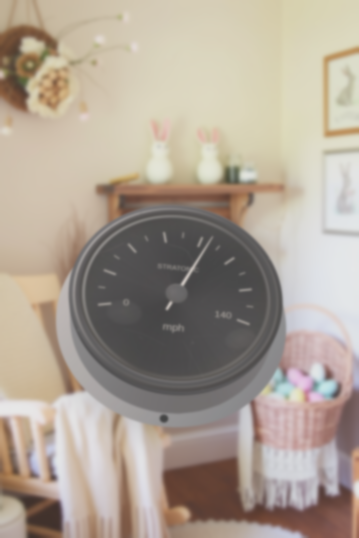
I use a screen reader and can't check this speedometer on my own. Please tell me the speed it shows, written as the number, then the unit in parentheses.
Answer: 85 (mph)
